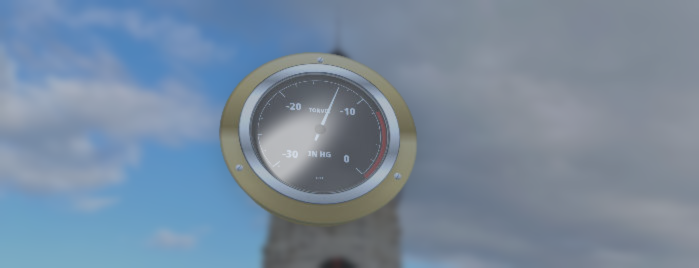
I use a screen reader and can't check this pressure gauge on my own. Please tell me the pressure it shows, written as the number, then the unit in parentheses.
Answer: -13 (inHg)
